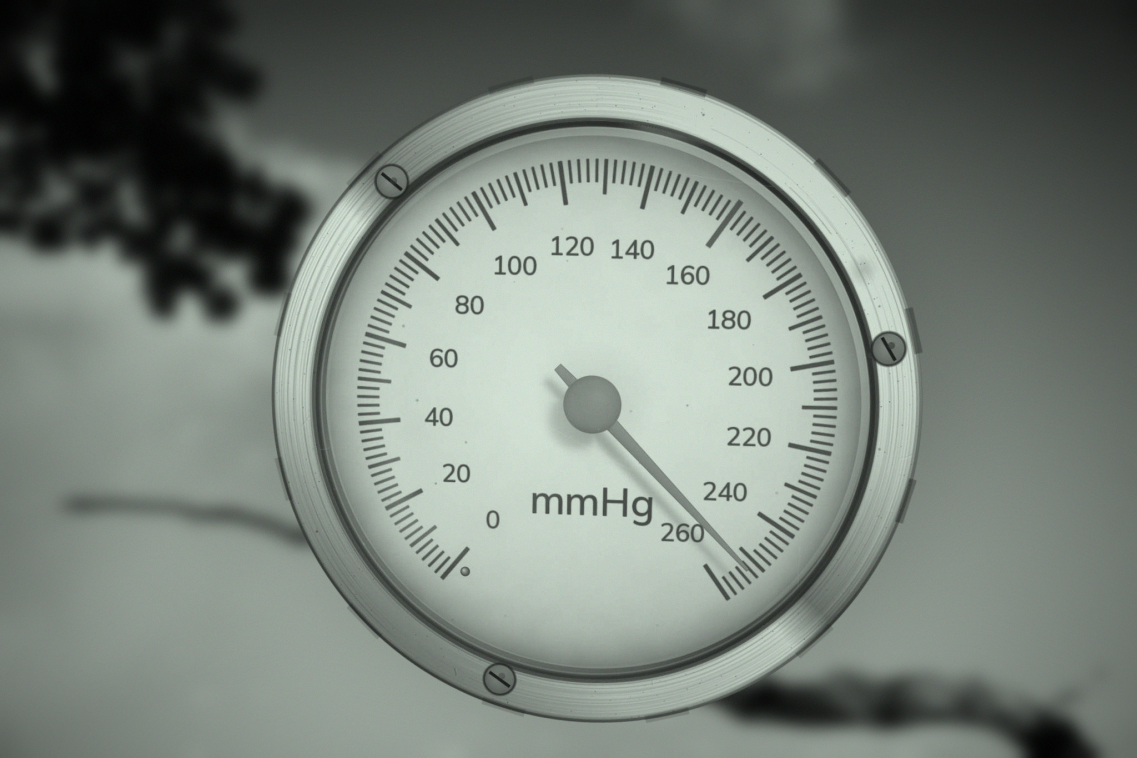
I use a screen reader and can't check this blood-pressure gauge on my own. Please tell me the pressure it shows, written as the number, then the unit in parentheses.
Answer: 252 (mmHg)
